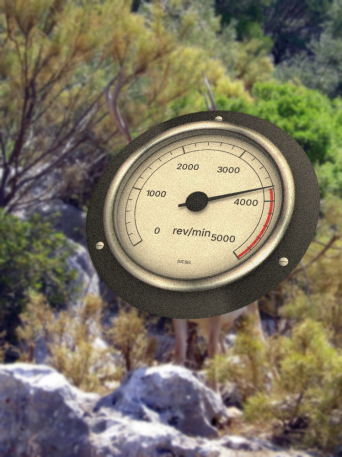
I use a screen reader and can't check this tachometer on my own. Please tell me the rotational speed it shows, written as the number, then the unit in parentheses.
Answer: 3800 (rpm)
